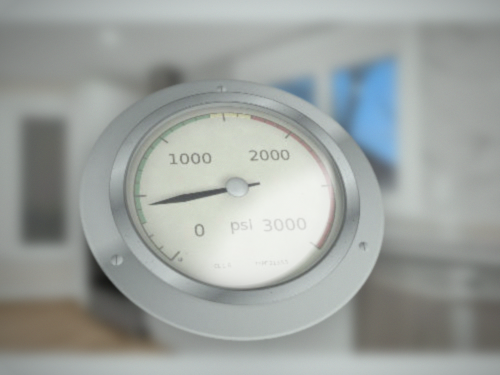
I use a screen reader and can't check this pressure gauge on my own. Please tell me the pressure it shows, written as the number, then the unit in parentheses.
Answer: 400 (psi)
